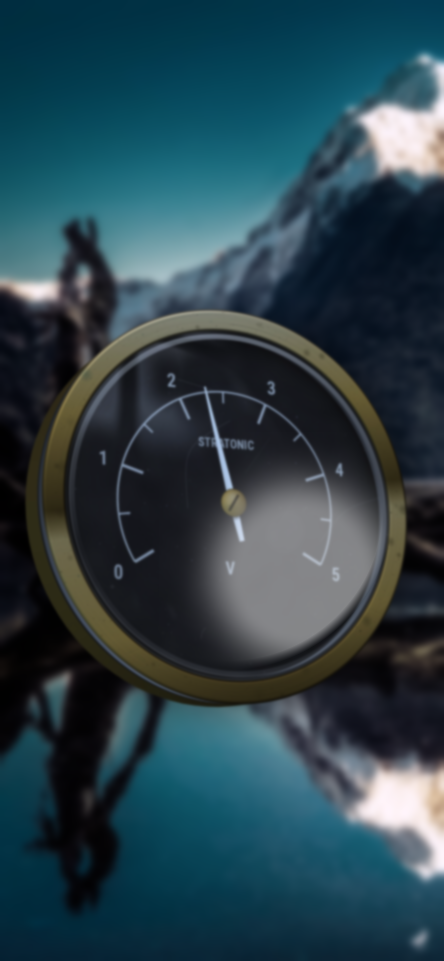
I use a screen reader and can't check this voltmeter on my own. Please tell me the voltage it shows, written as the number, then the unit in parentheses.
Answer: 2.25 (V)
